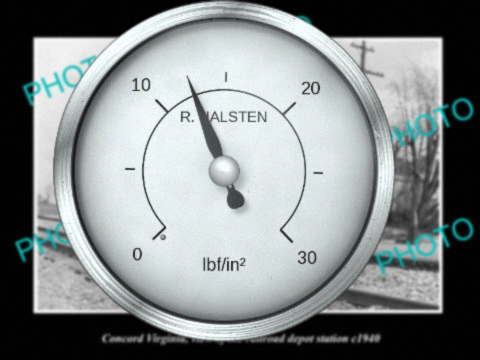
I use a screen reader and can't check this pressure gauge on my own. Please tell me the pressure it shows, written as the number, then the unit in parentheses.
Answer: 12.5 (psi)
